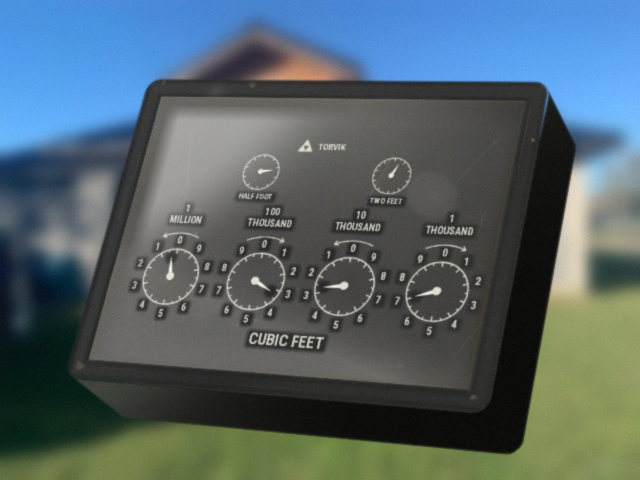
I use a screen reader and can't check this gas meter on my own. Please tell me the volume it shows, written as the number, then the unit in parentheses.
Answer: 32700 (ft³)
